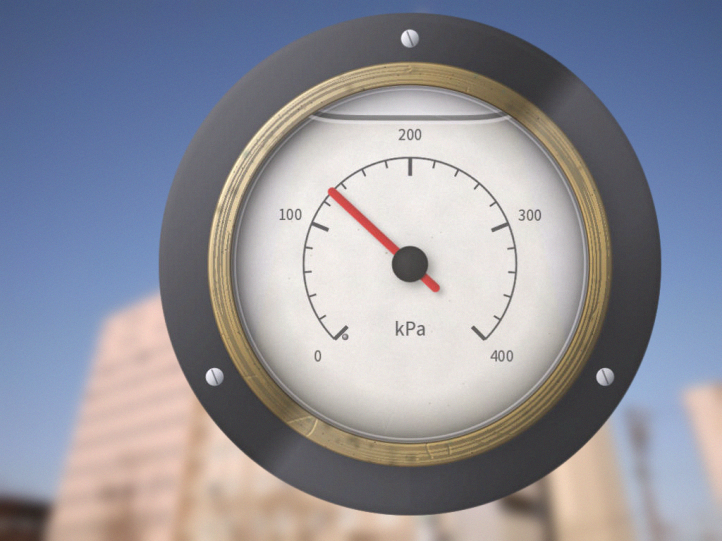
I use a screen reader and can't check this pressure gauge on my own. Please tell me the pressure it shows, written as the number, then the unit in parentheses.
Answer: 130 (kPa)
